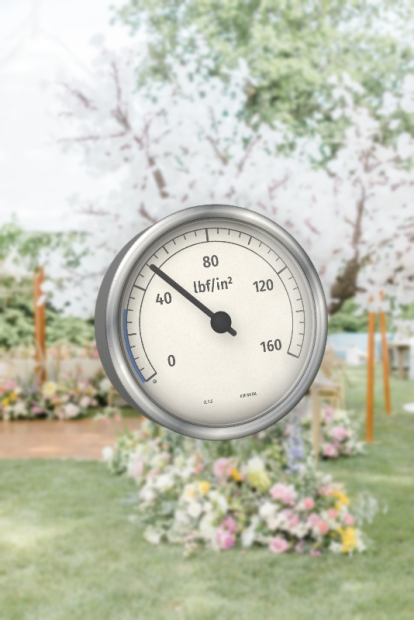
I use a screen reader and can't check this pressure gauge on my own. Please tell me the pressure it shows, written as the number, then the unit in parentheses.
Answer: 50 (psi)
